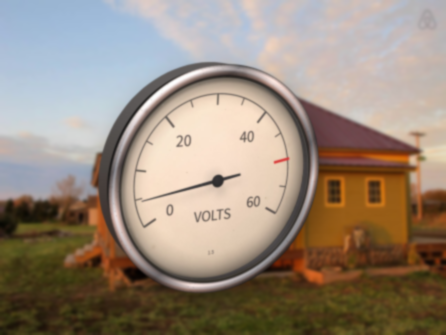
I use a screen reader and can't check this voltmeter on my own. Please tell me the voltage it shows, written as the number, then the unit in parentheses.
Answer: 5 (V)
